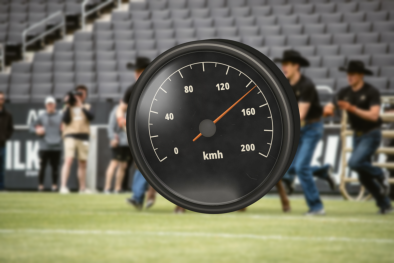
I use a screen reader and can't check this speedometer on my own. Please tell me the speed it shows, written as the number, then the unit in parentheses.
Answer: 145 (km/h)
